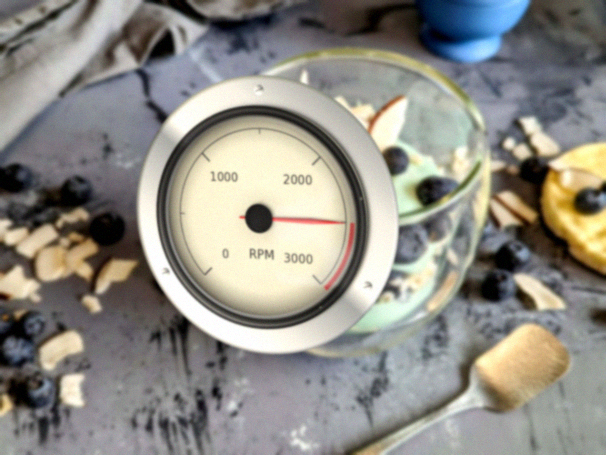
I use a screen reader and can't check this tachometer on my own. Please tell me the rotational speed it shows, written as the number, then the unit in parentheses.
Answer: 2500 (rpm)
